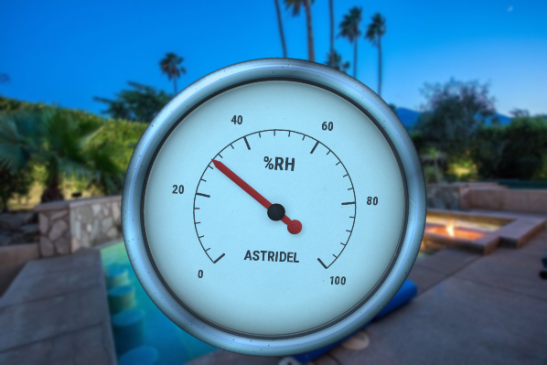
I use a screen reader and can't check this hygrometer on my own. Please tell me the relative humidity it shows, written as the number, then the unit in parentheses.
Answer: 30 (%)
